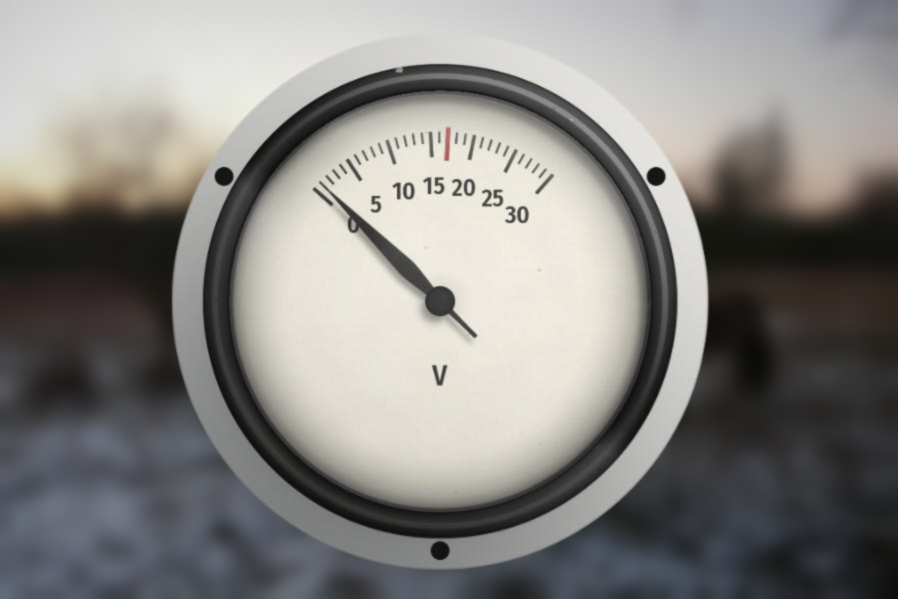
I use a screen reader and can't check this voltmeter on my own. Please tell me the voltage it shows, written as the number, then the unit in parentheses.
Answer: 1 (V)
